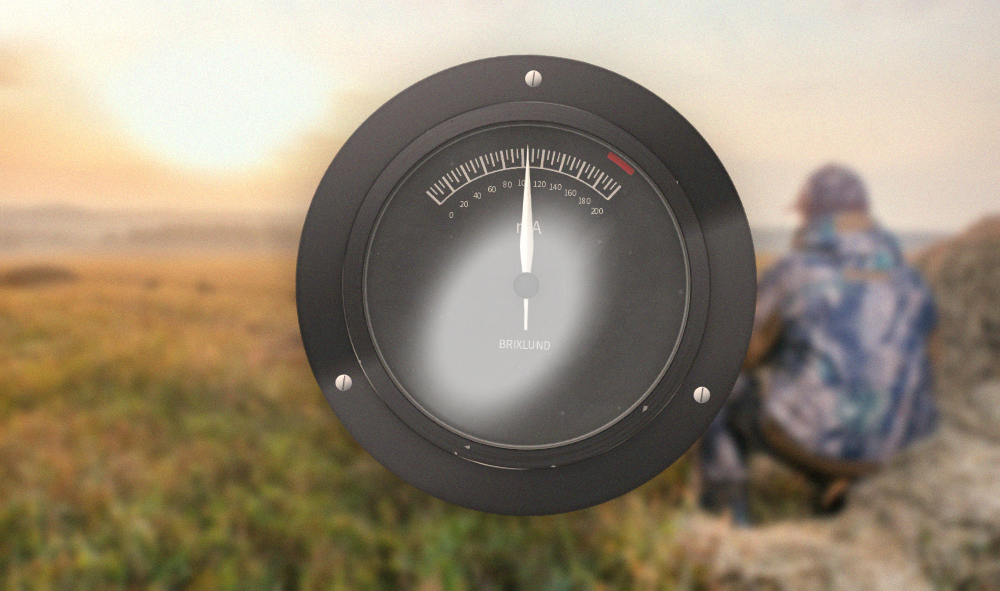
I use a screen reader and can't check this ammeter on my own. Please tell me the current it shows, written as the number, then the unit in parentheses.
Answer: 105 (mA)
